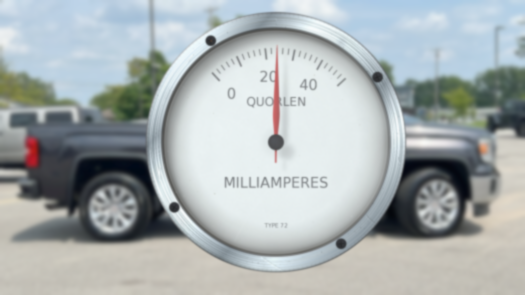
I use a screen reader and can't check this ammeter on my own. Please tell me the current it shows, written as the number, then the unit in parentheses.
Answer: 24 (mA)
